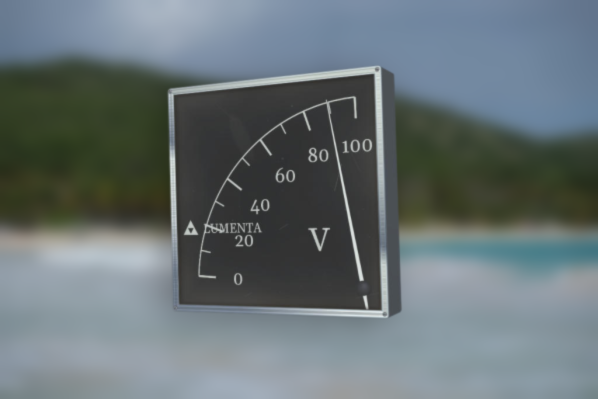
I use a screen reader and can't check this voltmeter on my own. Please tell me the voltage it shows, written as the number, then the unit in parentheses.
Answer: 90 (V)
